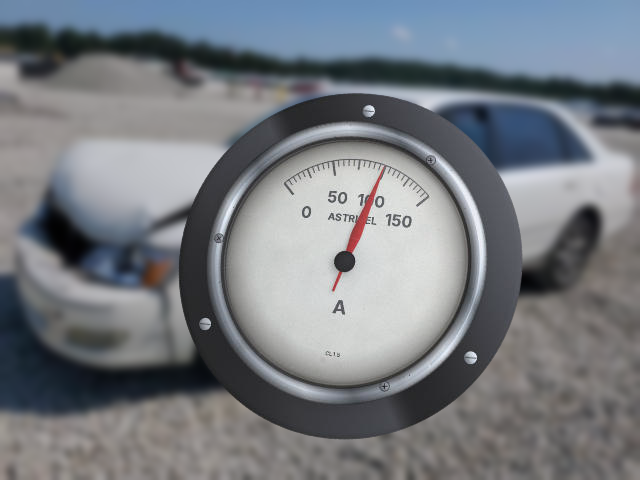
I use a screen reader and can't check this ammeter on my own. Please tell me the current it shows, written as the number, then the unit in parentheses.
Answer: 100 (A)
